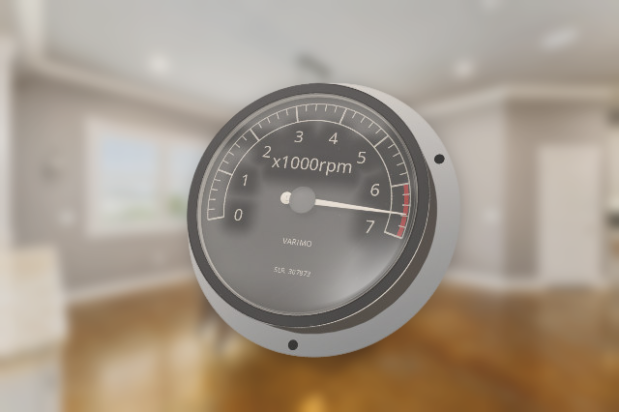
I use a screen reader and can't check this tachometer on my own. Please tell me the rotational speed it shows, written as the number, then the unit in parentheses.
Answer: 6600 (rpm)
